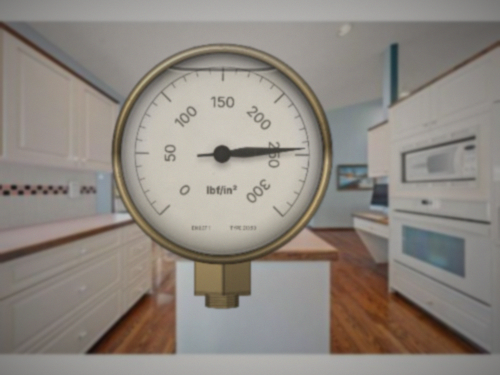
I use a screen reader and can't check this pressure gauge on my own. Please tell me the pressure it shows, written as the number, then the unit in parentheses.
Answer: 245 (psi)
